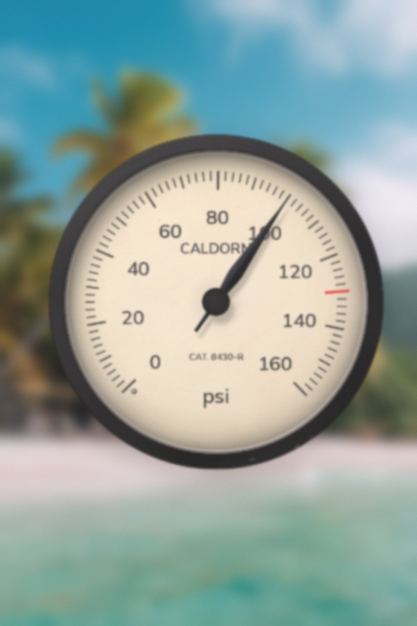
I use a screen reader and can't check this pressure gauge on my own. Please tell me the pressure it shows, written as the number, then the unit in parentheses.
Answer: 100 (psi)
